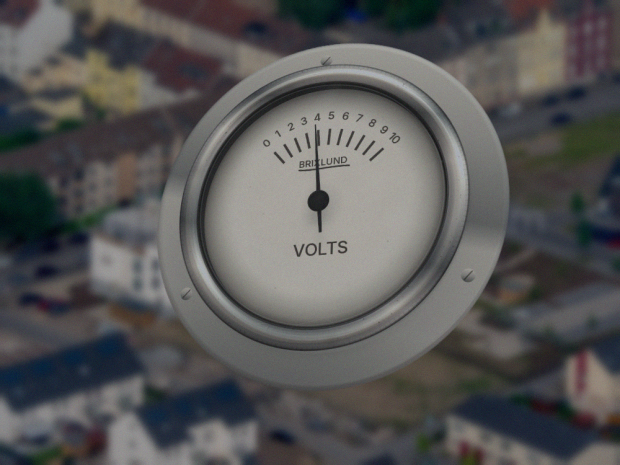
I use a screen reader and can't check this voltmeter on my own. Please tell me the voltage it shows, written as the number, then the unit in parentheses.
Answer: 4 (V)
